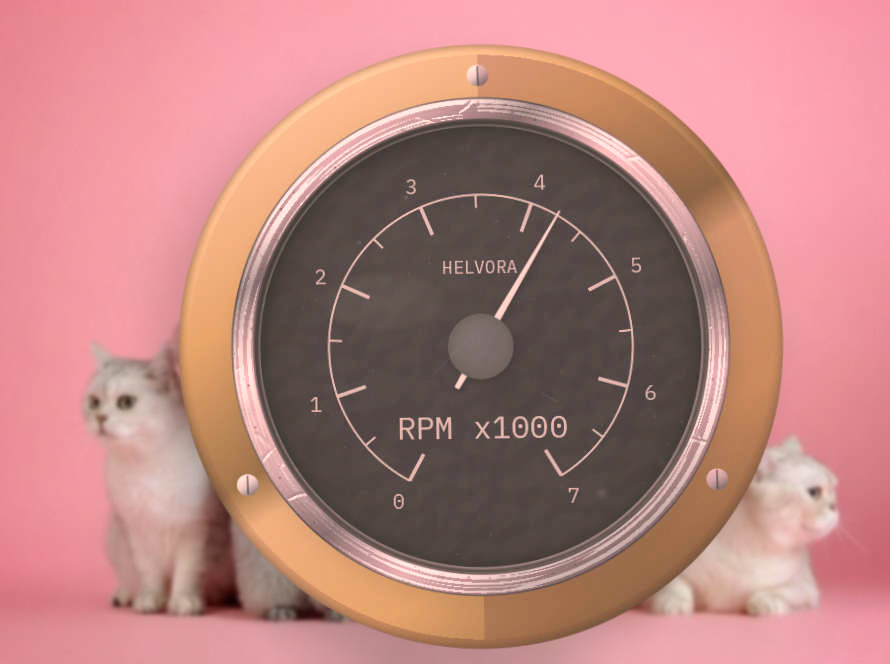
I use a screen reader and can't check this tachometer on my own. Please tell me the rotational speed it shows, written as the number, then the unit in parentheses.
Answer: 4250 (rpm)
